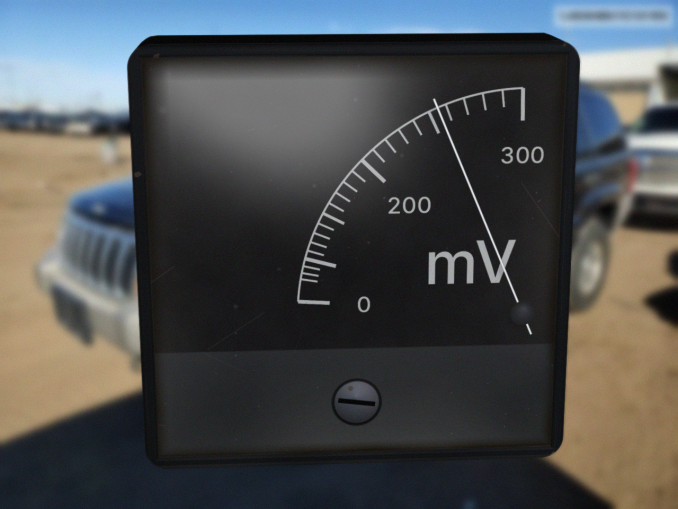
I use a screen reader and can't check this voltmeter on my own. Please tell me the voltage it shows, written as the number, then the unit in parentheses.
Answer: 255 (mV)
